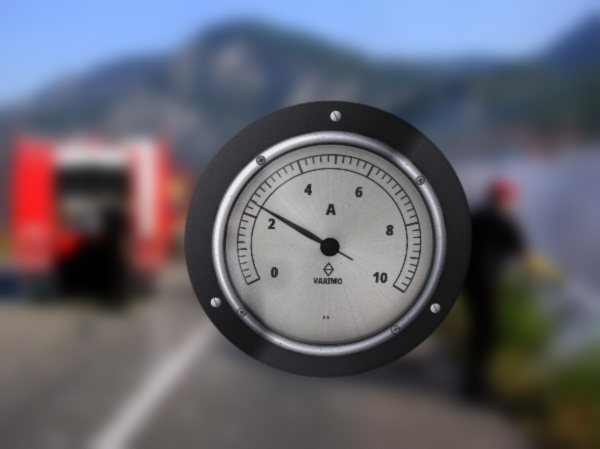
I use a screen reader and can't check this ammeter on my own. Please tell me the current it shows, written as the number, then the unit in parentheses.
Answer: 2.4 (A)
